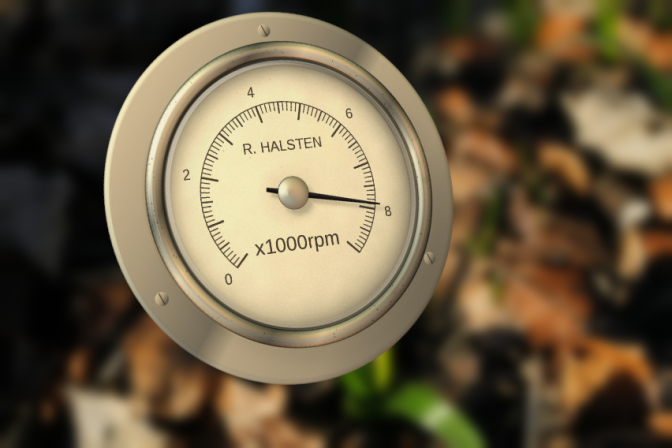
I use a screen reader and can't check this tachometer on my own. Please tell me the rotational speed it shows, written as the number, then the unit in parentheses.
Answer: 7900 (rpm)
